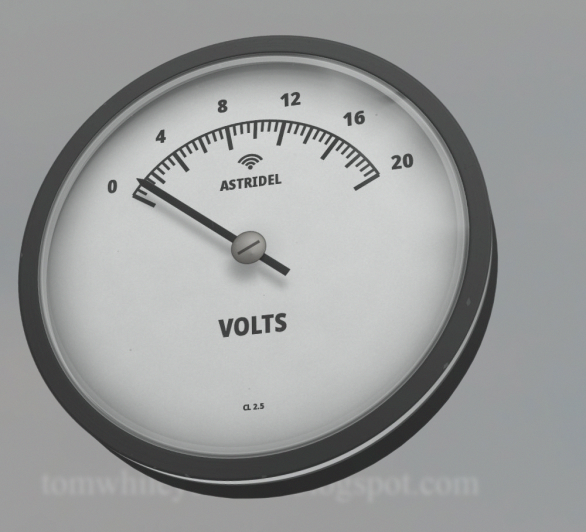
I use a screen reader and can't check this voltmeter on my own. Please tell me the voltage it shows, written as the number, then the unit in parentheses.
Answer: 1 (V)
